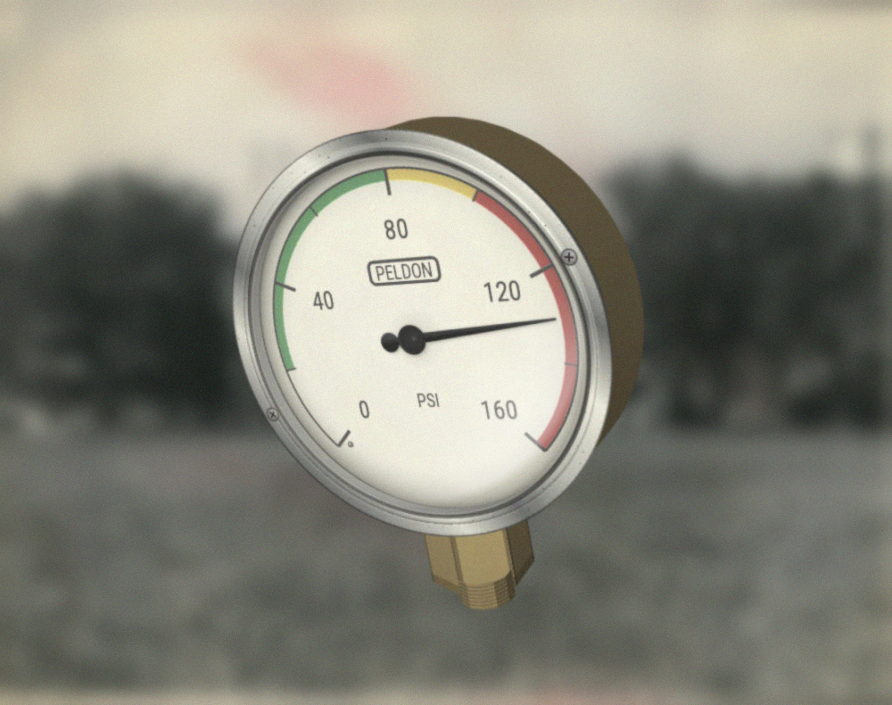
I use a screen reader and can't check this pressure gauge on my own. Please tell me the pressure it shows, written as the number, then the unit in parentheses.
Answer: 130 (psi)
